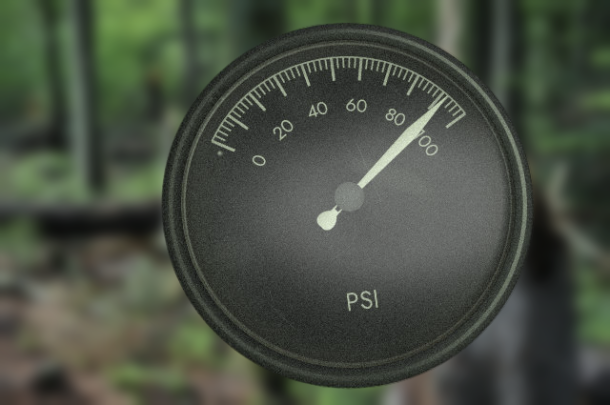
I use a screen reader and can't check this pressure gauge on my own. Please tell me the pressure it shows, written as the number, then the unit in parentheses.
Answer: 92 (psi)
